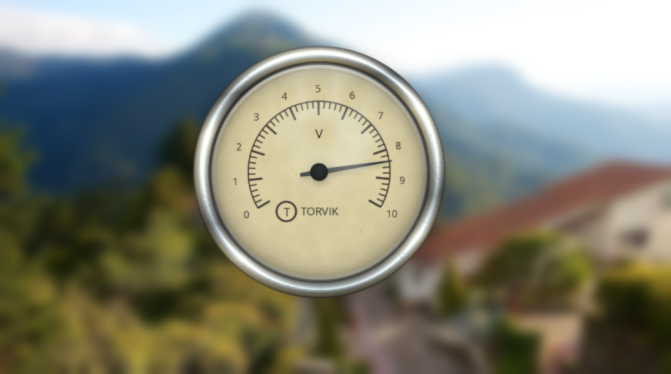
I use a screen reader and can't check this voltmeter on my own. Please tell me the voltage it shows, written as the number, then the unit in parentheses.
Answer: 8.4 (V)
